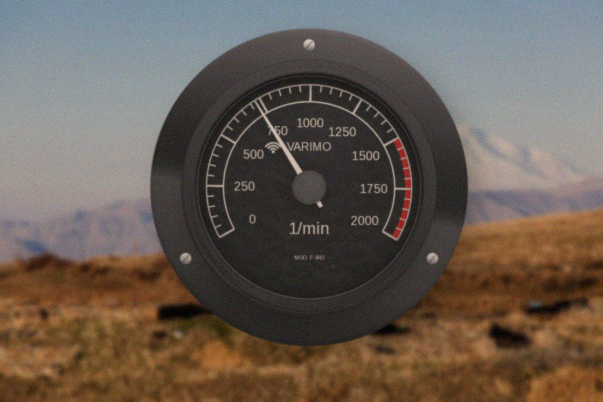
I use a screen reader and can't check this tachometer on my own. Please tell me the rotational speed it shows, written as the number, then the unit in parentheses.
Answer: 725 (rpm)
